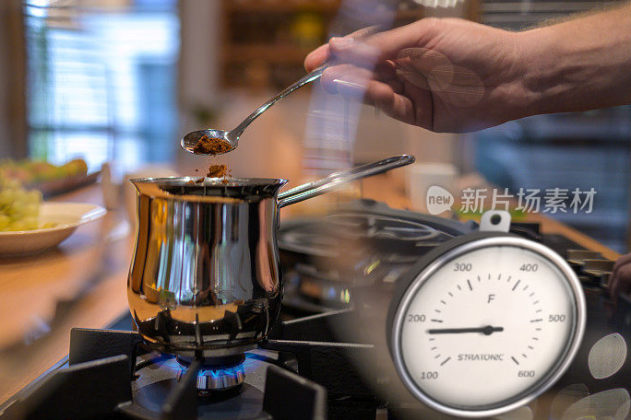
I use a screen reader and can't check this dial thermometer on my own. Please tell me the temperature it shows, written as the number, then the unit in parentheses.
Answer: 180 (°F)
